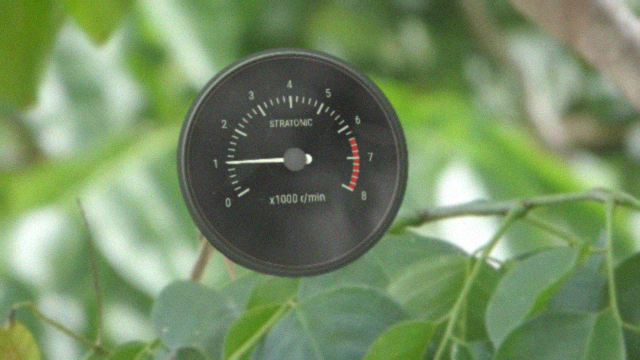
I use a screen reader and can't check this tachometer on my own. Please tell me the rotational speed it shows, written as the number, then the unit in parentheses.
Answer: 1000 (rpm)
